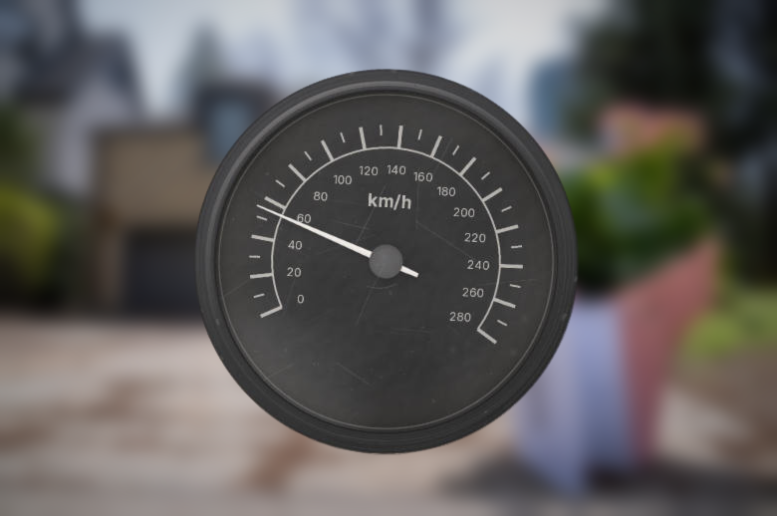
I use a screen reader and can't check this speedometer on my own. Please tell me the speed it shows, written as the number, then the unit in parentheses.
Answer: 55 (km/h)
